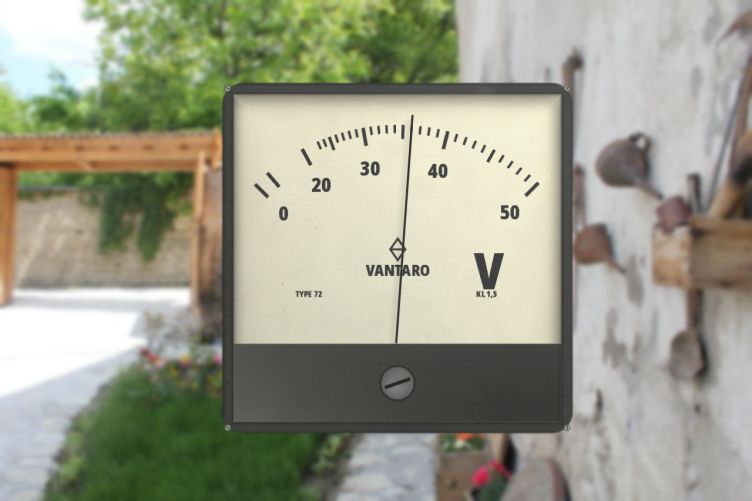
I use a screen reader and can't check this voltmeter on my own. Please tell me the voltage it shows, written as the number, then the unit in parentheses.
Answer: 36 (V)
